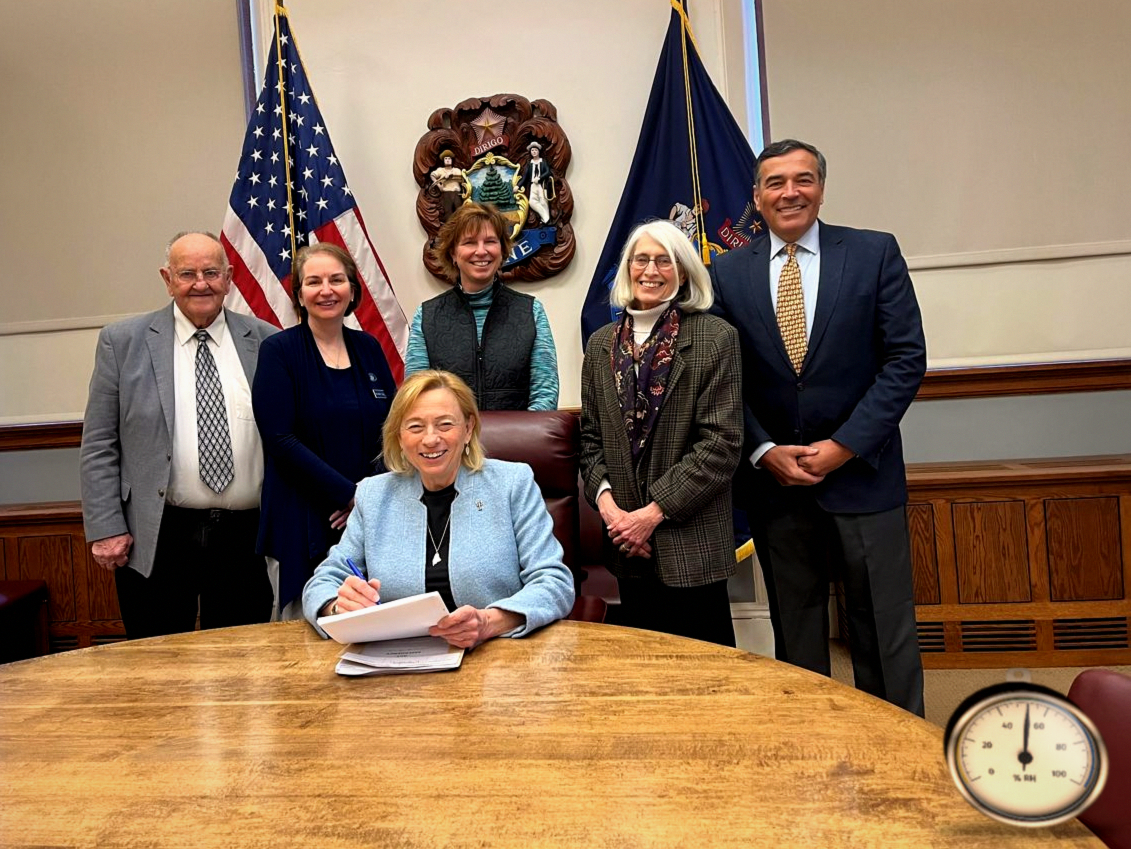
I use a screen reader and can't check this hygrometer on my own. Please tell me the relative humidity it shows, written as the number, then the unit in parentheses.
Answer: 52 (%)
